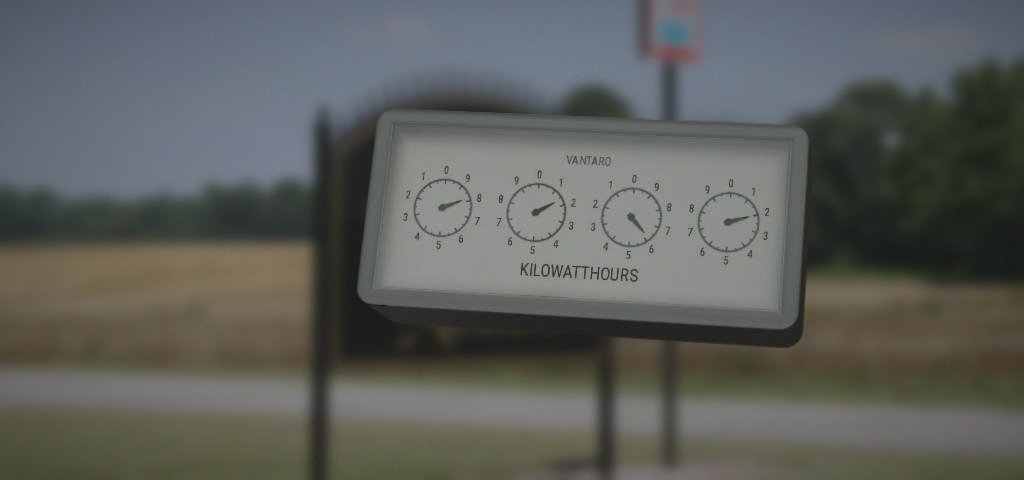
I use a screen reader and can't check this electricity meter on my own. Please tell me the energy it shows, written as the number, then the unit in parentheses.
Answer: 8162 (kWh)
